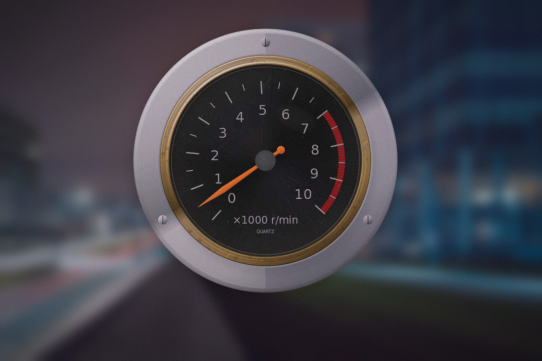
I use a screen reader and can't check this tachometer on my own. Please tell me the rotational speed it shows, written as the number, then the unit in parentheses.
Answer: 500 (rpm)
